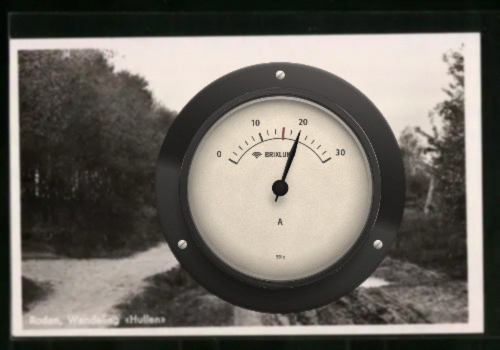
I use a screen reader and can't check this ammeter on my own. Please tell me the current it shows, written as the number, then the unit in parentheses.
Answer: 20 (A)
